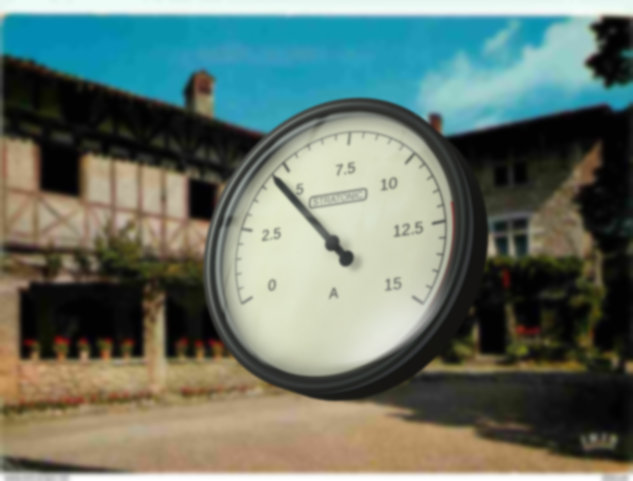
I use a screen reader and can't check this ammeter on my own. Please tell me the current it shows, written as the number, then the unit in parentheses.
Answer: 4.5 (A)
